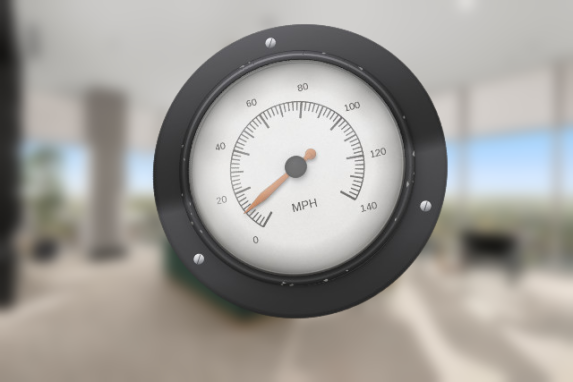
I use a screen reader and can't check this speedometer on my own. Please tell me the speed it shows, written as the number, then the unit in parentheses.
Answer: 10 (mph)
